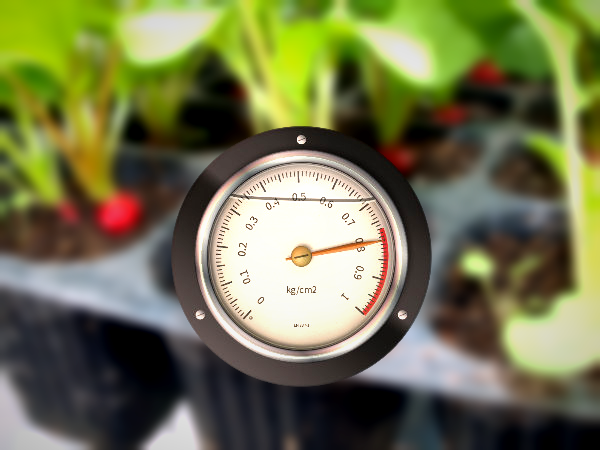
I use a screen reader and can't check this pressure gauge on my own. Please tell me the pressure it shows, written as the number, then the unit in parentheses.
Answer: 0.8 (kg/cm²)
